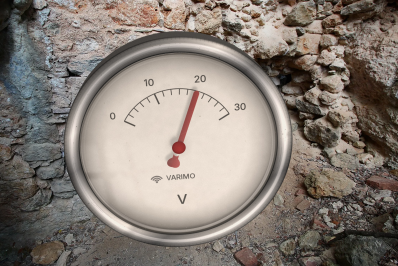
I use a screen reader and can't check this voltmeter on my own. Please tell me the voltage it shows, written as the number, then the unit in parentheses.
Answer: 20 (V)
